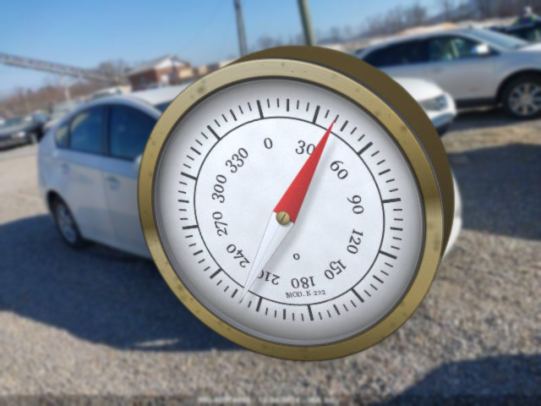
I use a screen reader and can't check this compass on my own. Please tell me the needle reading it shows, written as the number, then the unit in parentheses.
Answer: 40 (°)
